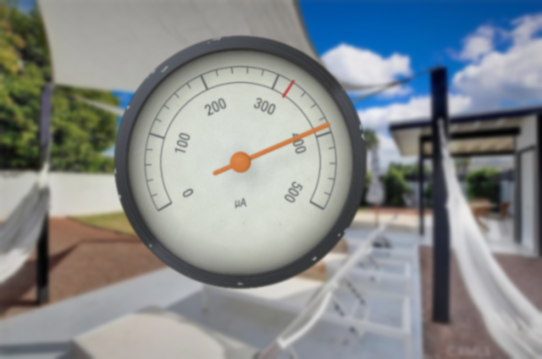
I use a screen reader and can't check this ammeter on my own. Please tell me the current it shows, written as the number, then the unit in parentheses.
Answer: 390 (µA)
